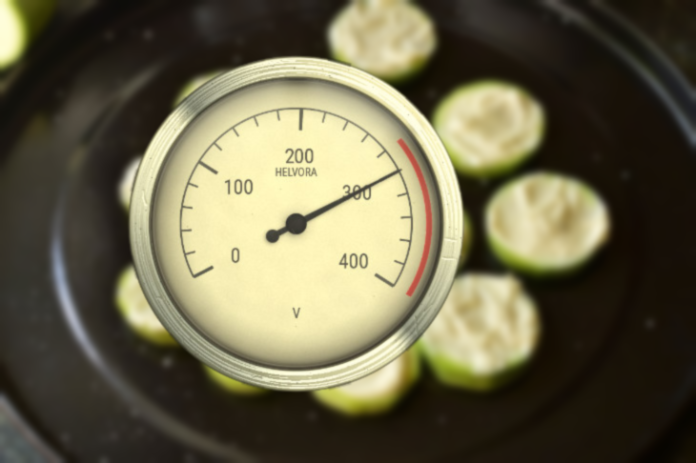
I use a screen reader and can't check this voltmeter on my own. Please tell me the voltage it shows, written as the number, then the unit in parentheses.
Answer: 300 (V)
